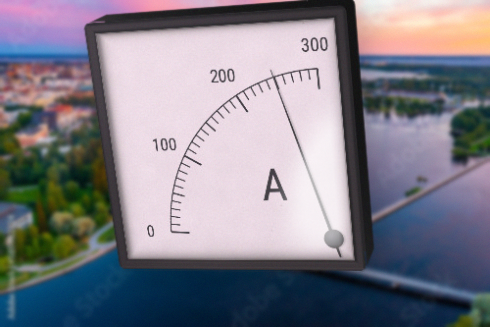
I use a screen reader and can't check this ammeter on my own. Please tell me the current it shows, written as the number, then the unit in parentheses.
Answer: 250 (A)
